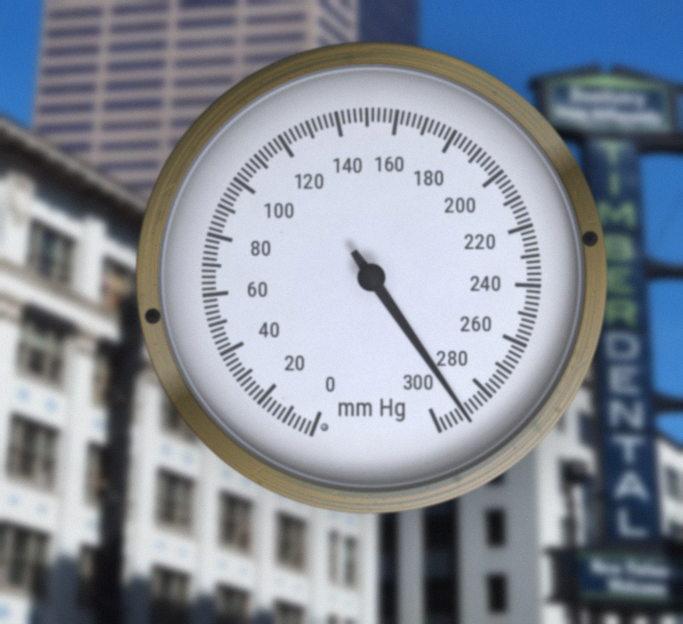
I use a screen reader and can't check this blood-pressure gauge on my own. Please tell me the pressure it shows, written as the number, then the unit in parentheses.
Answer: 290 (mmHg)
